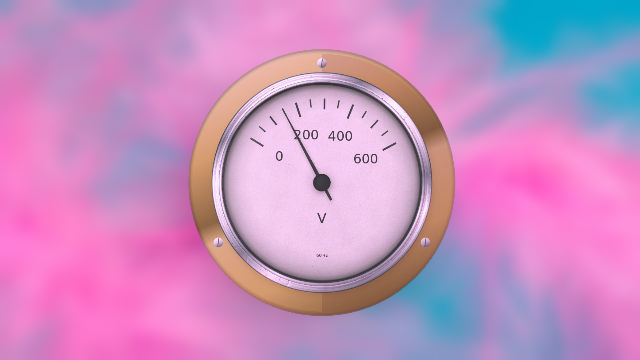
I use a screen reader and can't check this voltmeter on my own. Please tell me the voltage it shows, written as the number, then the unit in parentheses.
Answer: 150 (V)
